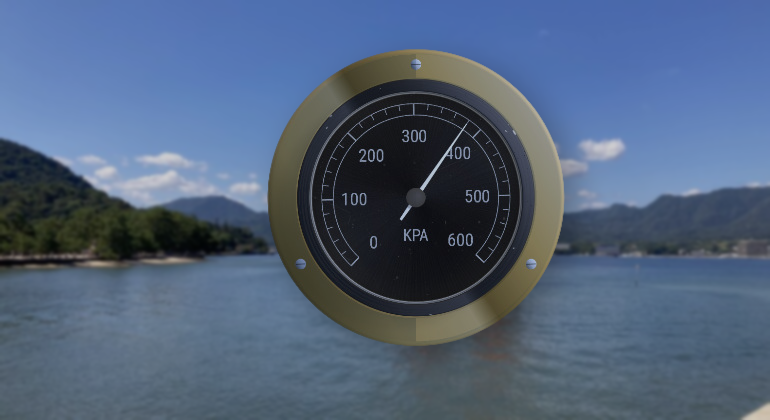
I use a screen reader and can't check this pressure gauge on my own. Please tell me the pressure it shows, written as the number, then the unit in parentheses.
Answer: 380 (kPa)
